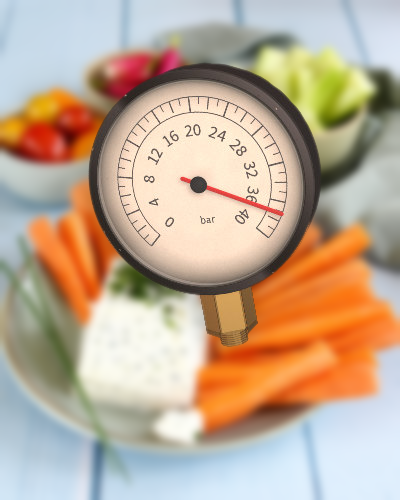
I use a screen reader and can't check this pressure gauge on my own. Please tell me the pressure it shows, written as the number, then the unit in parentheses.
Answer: 37 (bar)
